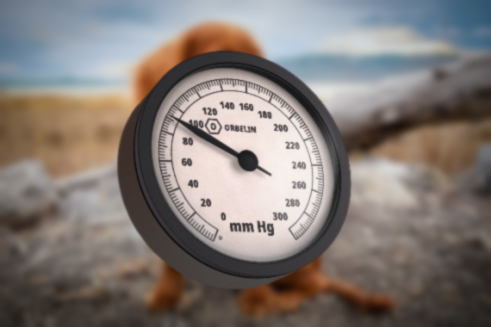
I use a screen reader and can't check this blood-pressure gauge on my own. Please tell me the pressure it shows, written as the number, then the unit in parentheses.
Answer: 90 (mmHg)
